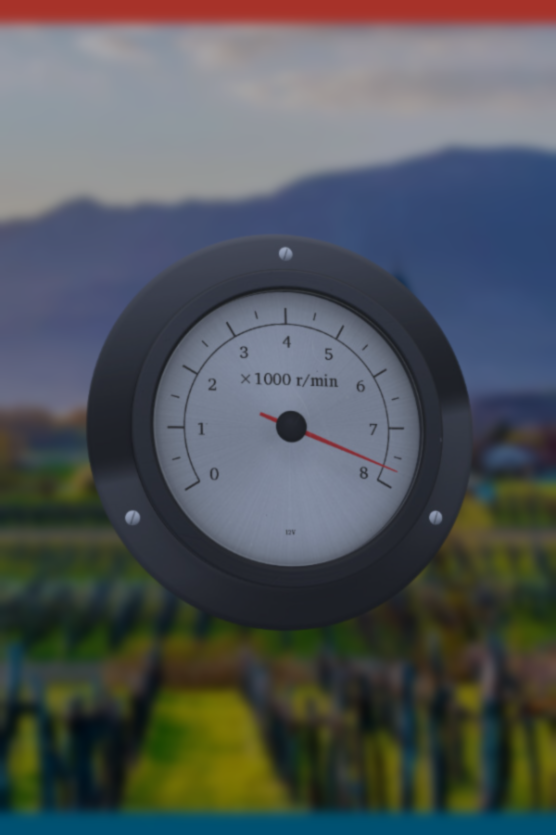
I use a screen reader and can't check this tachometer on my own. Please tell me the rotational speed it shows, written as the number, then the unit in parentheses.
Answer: 7750 (rpm)
